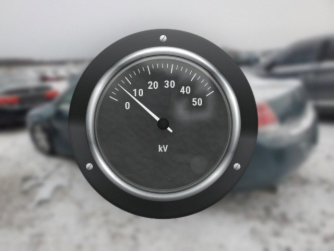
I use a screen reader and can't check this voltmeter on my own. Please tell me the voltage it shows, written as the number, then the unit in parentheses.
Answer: 6 (kV)
